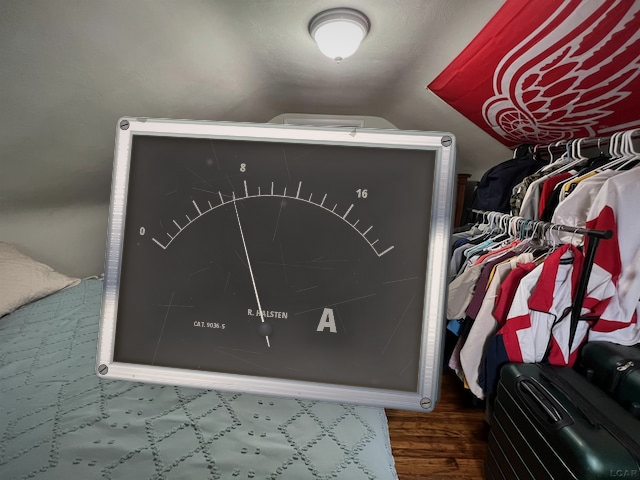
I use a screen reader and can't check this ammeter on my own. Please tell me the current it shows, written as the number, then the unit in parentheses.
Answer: 7 (A)
